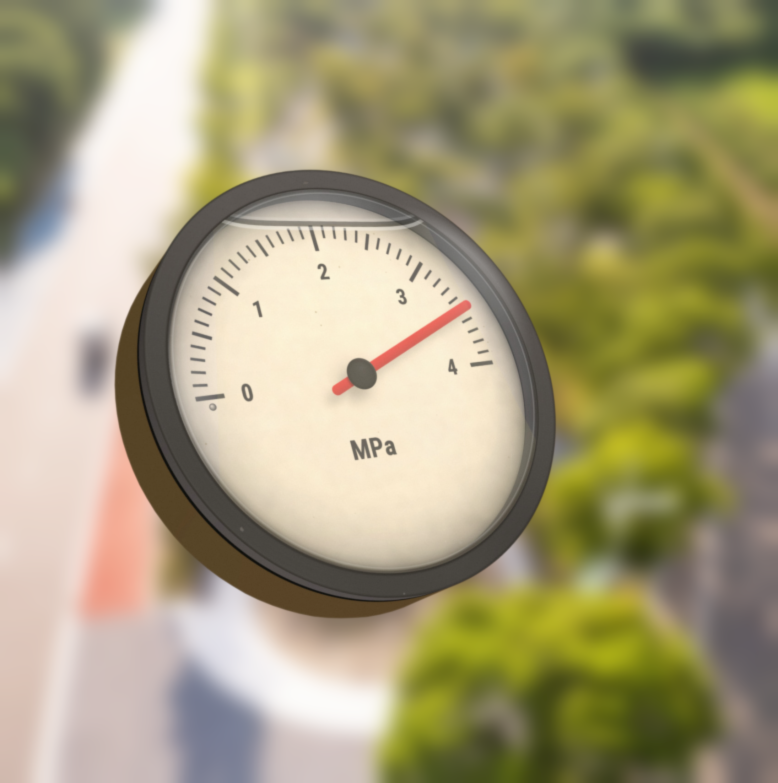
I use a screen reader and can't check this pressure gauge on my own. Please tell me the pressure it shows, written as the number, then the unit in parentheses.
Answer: 3.5 (MPa)
